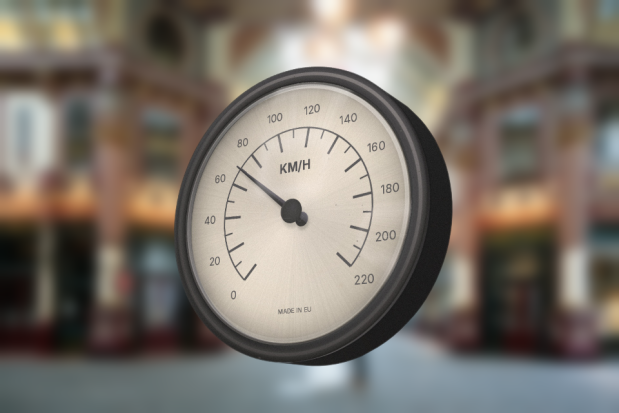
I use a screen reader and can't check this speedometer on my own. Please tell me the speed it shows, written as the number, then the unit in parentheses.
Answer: 70 (km/h)
